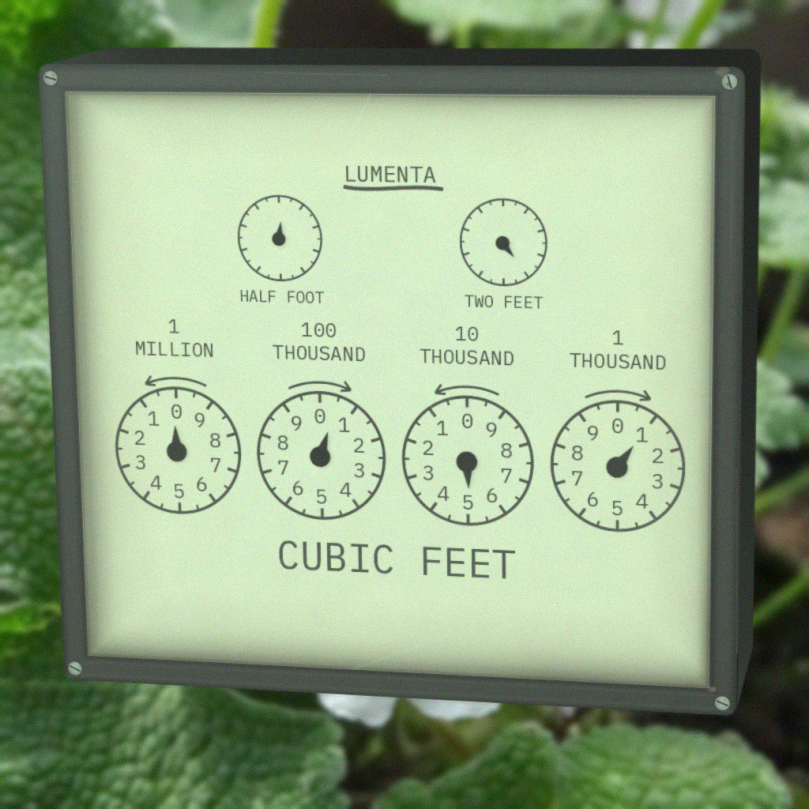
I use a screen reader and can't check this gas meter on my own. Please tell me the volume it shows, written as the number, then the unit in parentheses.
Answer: 5100 (ft³)
